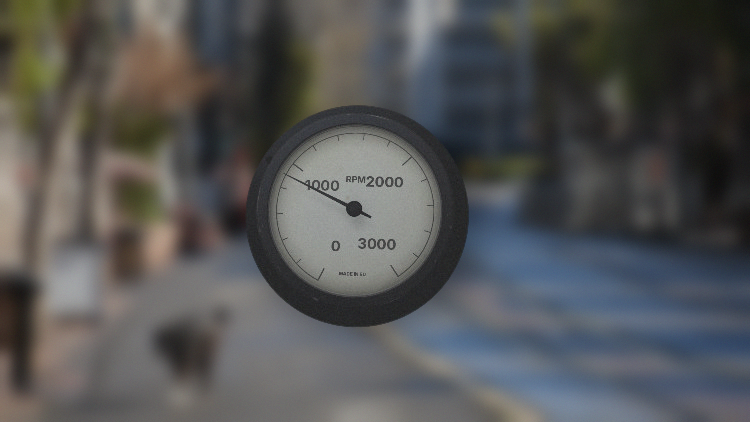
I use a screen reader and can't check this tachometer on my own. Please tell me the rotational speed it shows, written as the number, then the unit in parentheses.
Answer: 900 (rpm)
